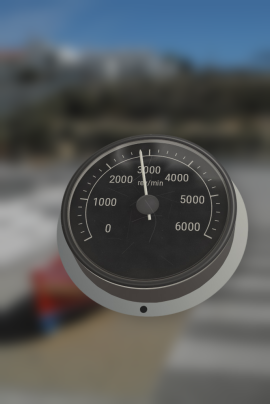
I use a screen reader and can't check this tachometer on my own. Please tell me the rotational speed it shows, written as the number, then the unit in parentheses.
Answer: 2800 (rpm)
